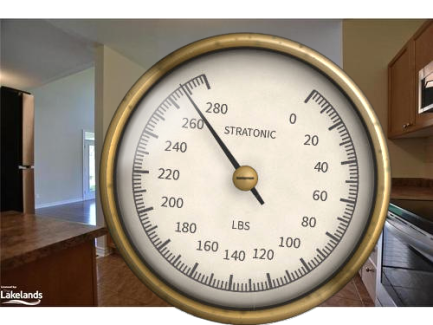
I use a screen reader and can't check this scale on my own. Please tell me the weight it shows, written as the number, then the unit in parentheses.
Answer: 268 (lb)
